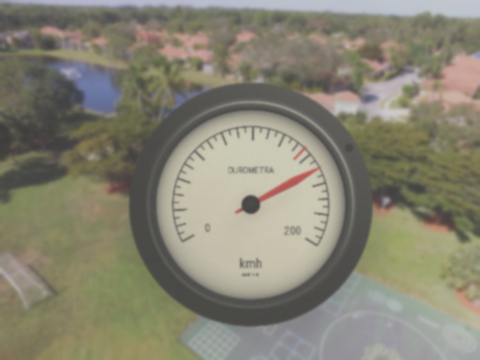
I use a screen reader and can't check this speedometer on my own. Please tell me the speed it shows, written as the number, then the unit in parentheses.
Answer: 150 (km/h)
